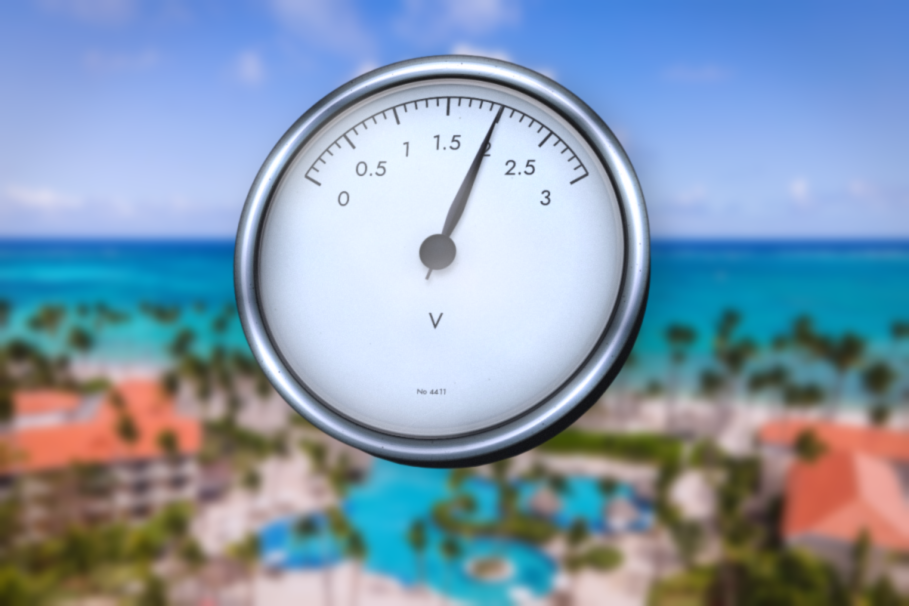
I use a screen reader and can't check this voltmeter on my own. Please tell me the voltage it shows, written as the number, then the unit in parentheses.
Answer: 2 (V)
